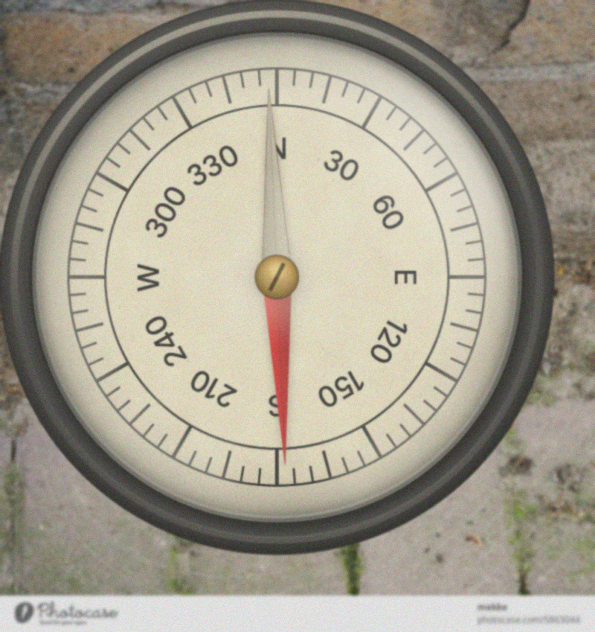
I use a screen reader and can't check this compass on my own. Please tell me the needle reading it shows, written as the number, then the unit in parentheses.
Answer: 177.5 (°)
